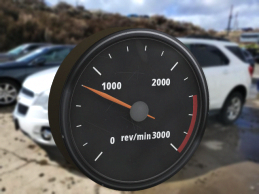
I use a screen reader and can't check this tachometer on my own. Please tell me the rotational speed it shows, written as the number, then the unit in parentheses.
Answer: 800 (rpm)
